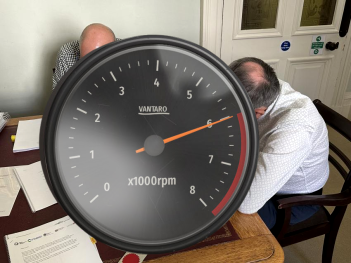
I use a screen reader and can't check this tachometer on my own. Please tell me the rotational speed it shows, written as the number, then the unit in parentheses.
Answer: 6000 (rpm)
